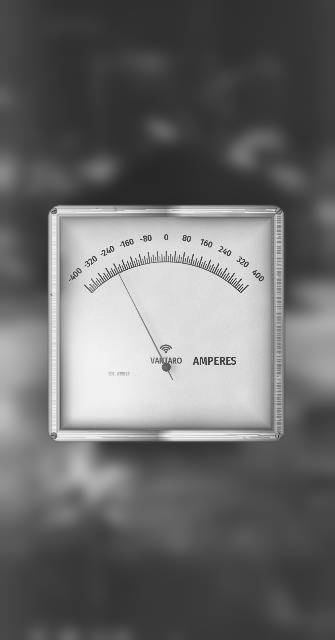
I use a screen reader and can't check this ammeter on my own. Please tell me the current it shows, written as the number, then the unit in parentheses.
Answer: -240 (A)
